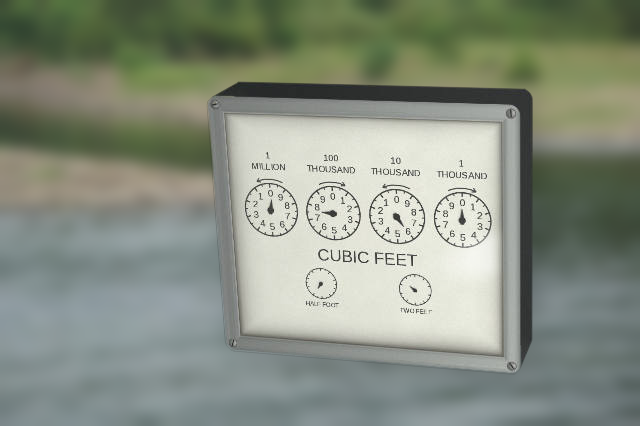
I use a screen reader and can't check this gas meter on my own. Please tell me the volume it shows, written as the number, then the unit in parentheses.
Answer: 976000 (ft³)
